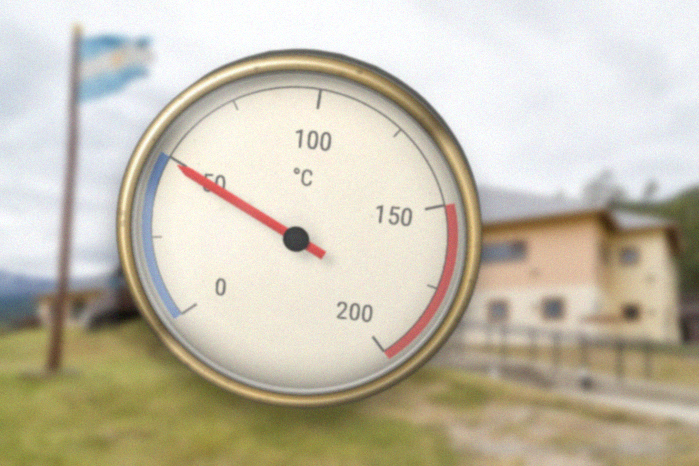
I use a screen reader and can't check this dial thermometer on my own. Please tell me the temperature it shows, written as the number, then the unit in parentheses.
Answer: 50 (°C)
